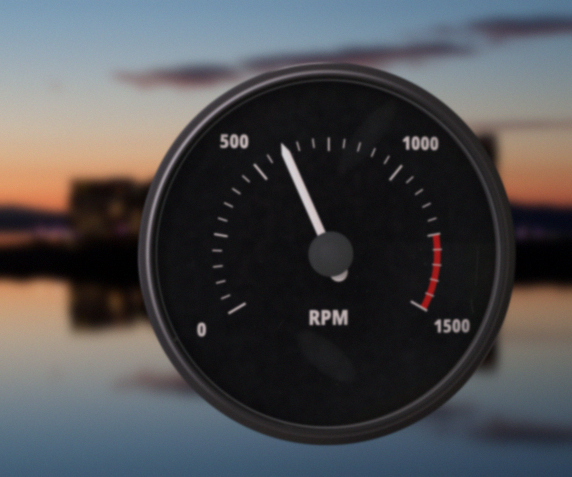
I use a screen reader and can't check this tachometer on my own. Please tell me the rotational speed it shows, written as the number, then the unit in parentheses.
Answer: 600 (rpm)
